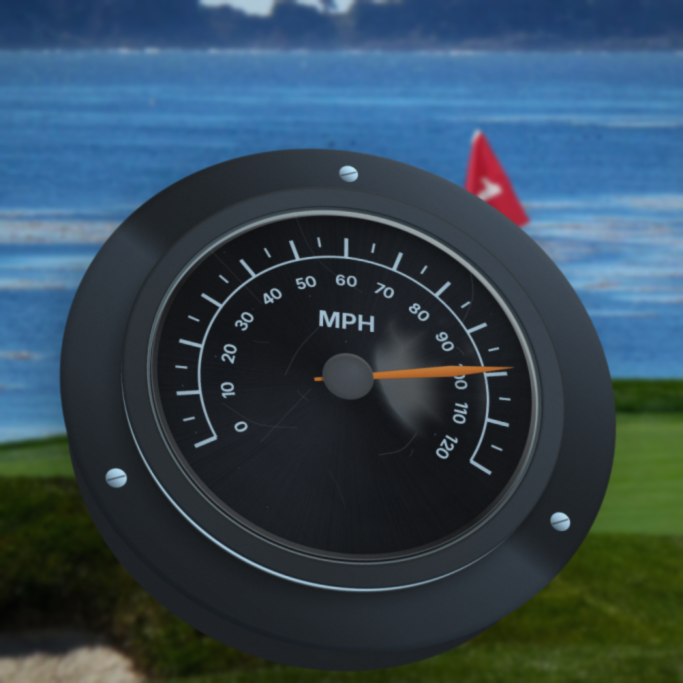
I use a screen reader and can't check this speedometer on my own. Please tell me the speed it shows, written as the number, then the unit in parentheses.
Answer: 100 (mph)
